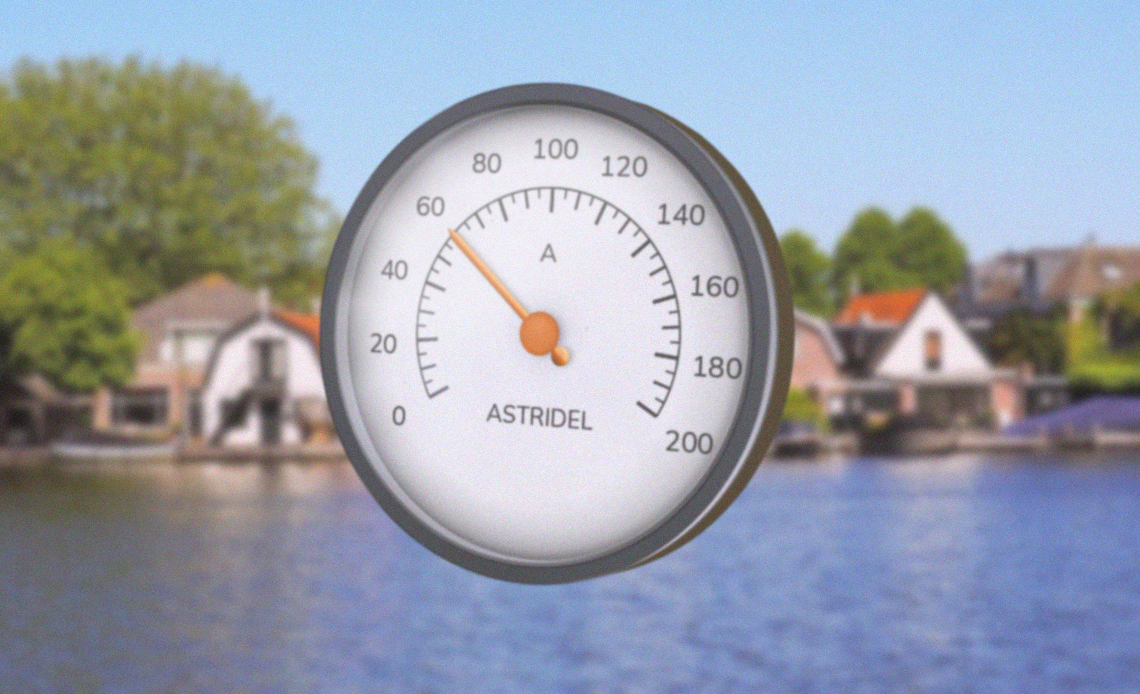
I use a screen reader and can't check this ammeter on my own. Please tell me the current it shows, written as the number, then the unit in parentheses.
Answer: 60 (A)
